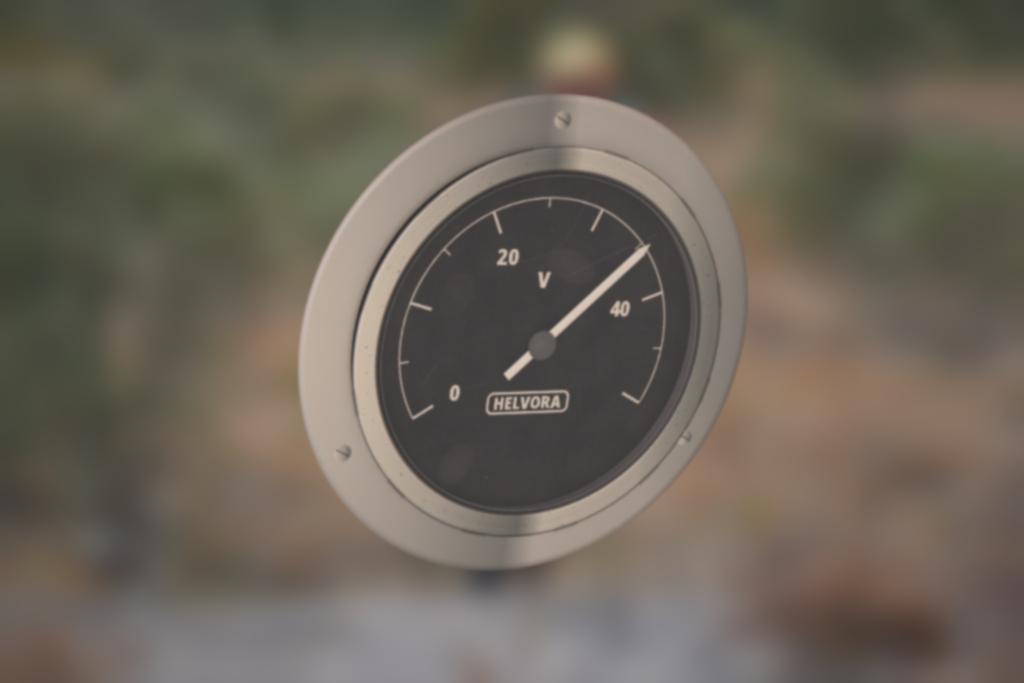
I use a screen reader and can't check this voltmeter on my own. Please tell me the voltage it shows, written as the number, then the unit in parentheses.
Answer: 35 (V)
